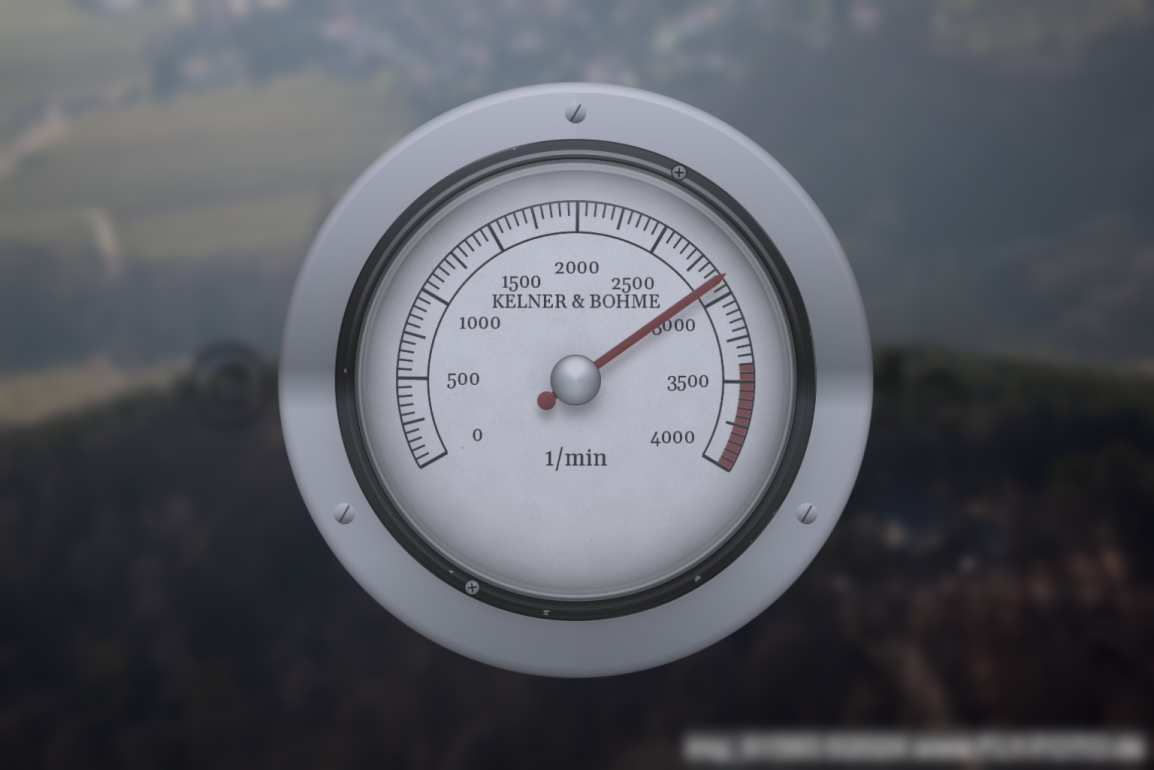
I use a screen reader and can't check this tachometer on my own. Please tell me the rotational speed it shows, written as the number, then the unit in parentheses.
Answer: 2900 (rpm)
